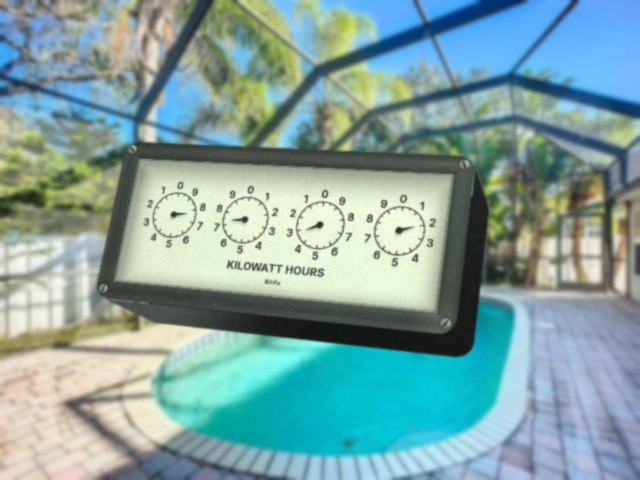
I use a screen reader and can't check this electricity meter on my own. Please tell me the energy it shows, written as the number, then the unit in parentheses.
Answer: 7732 (kWh)
